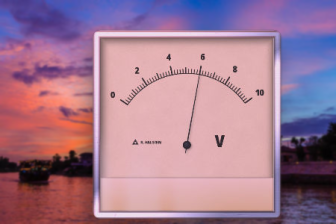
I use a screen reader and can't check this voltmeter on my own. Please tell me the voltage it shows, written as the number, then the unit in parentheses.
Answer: 6 (V)
